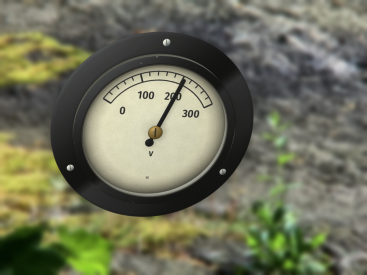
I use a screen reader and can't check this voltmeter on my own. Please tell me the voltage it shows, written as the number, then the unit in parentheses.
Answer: 200 (V)
